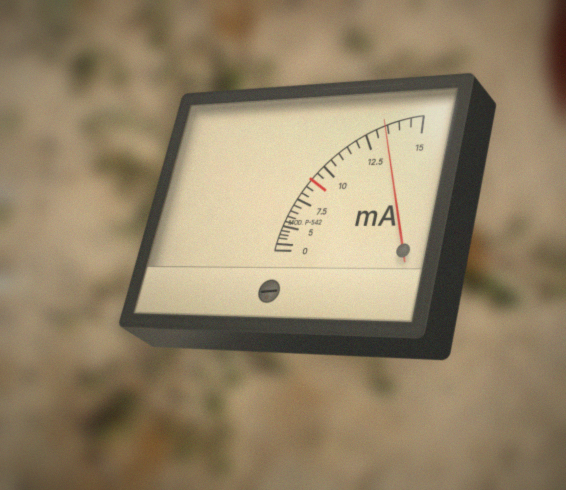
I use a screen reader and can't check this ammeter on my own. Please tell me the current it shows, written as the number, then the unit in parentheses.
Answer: 13.5 (mA)
